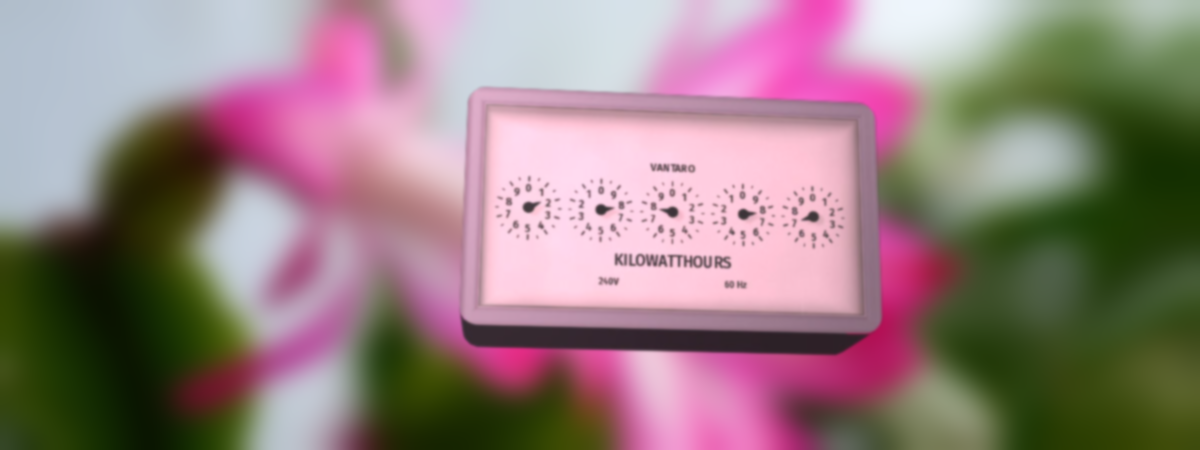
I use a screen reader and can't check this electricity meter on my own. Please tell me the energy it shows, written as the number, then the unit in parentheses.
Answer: 17777 (kWh)
